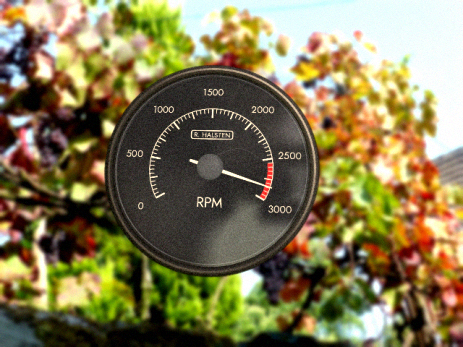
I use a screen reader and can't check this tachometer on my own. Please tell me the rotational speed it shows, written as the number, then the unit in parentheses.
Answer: 2850 (rpm)
